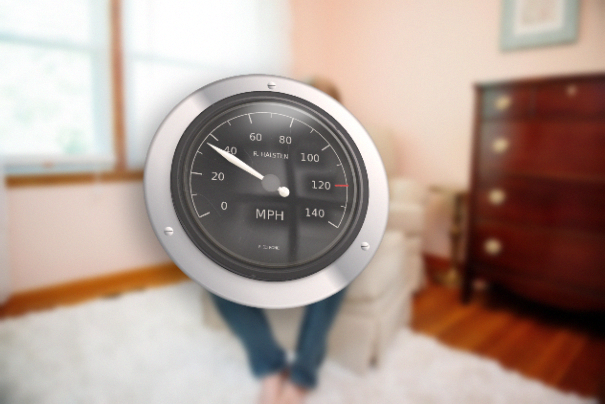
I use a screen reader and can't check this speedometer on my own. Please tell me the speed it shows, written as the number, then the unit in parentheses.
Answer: 35 (mph)
